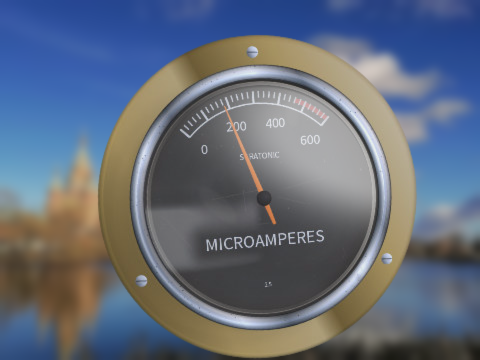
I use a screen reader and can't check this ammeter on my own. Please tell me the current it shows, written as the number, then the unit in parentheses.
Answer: 180 (µA)
